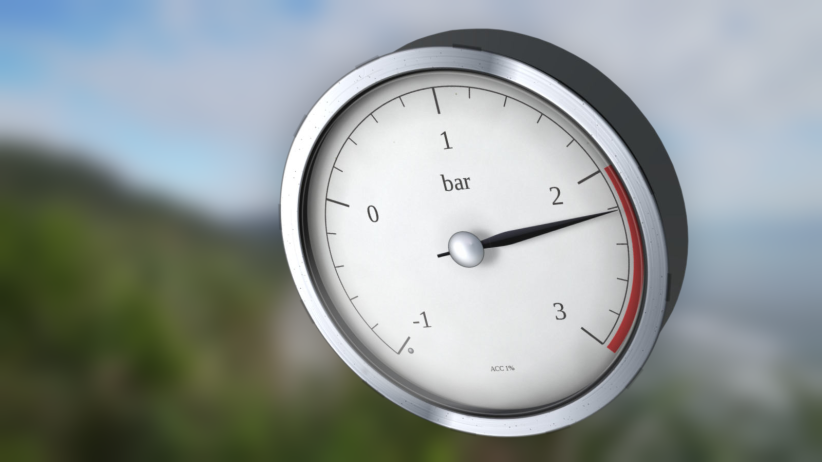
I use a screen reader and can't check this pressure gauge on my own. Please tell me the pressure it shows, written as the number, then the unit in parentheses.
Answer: 2.2 (bar)
